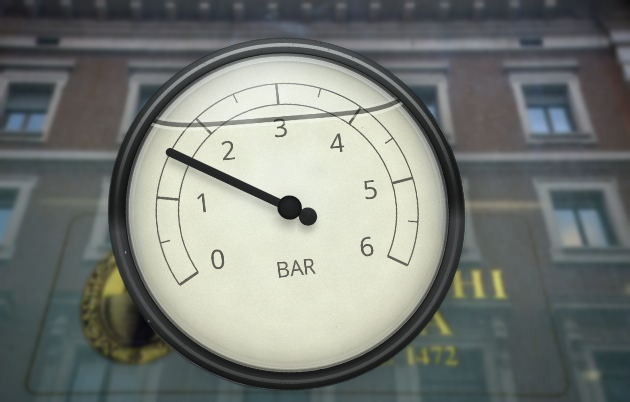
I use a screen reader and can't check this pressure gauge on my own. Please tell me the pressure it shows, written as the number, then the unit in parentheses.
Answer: 1.5 (bar)
